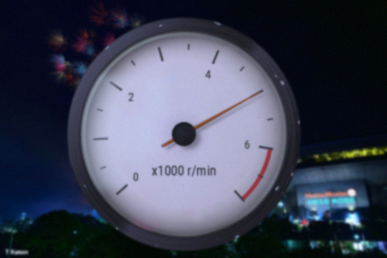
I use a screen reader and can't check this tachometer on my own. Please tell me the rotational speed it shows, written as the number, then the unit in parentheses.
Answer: 5000 (rpm)
